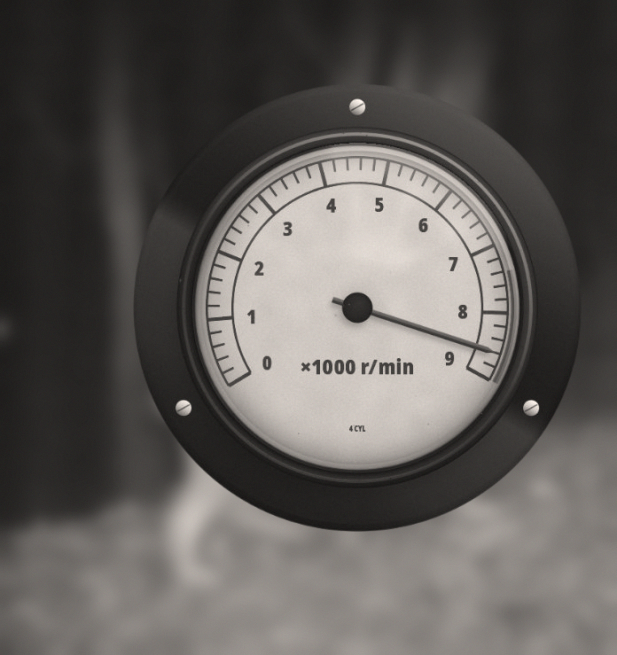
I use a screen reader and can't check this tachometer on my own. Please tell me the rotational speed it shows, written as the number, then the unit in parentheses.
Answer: 8600 (rpm)
